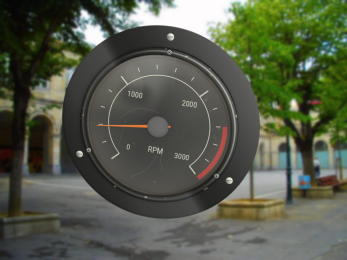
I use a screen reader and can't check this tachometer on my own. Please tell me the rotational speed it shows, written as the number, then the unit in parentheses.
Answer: 400 (rpm)
